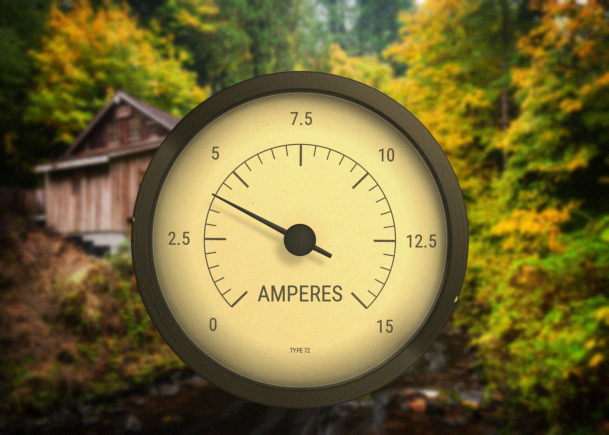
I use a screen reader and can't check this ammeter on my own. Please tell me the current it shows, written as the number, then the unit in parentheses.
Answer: 4 (A)
